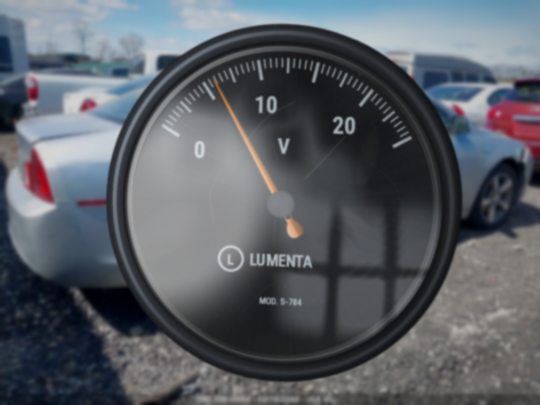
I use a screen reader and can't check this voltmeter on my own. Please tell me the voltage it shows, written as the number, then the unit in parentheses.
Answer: 6 (V)
